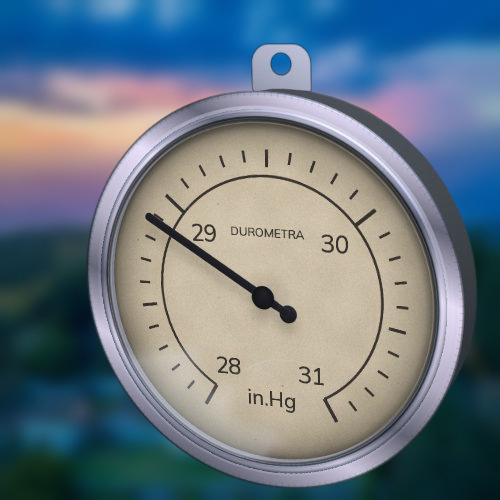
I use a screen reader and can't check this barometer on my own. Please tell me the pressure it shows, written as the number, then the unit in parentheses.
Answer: 28.9 (inHg)
